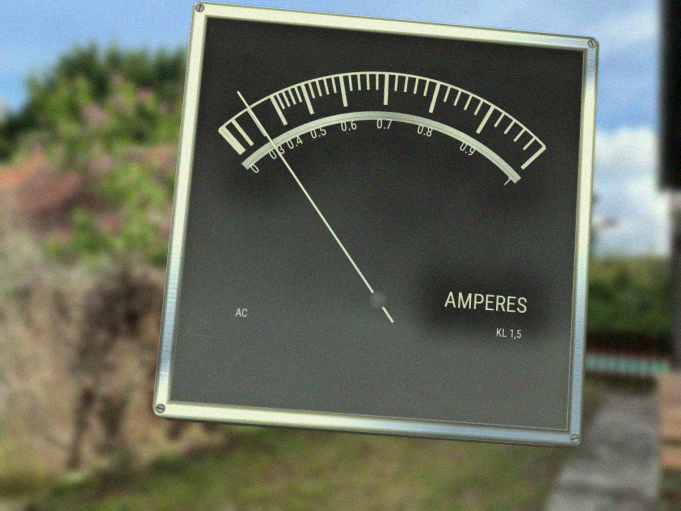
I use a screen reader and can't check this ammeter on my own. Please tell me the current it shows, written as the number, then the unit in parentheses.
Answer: 0.3 (A)
